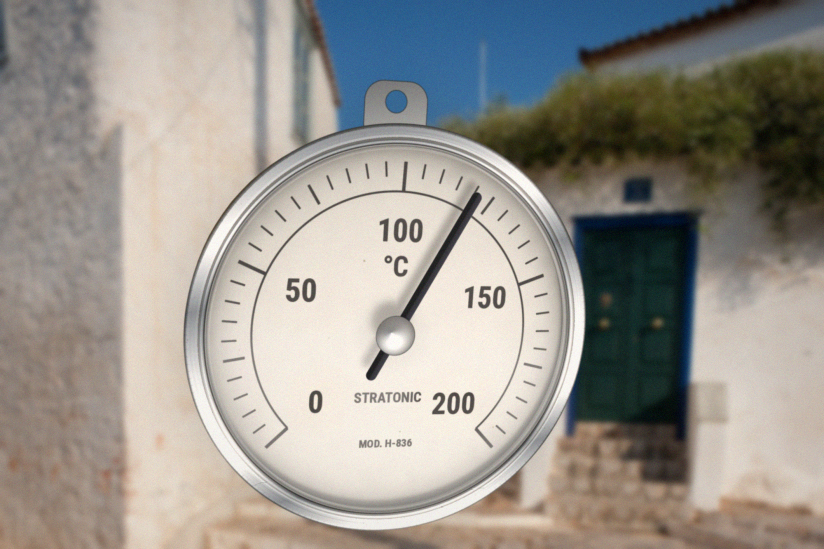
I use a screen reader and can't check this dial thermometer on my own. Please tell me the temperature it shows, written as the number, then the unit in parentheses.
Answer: 120 (°C)
